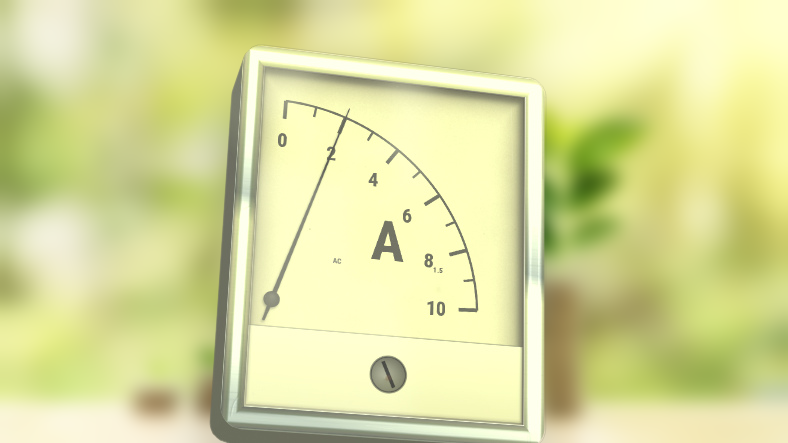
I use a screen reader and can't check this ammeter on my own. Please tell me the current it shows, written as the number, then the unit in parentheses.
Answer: 2 (A)
